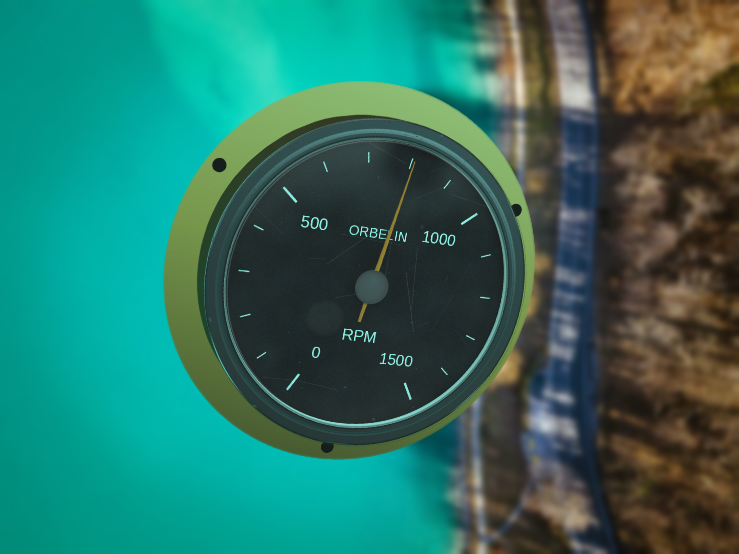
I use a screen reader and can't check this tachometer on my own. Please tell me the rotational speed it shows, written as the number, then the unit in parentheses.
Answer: 800 (rpm)
